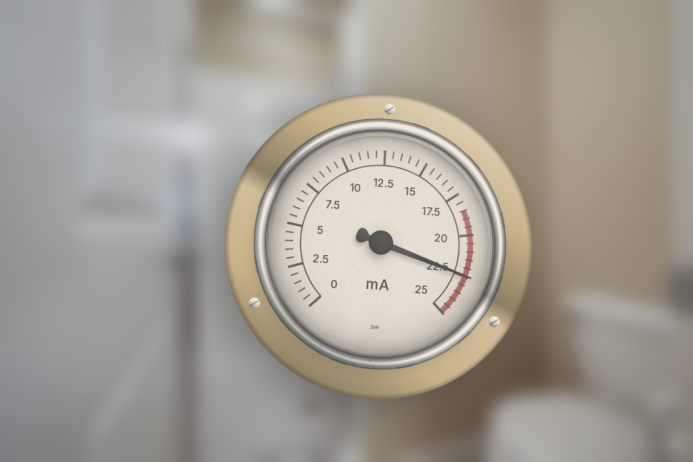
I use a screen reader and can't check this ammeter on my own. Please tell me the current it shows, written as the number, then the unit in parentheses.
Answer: 22.5 (mA)
